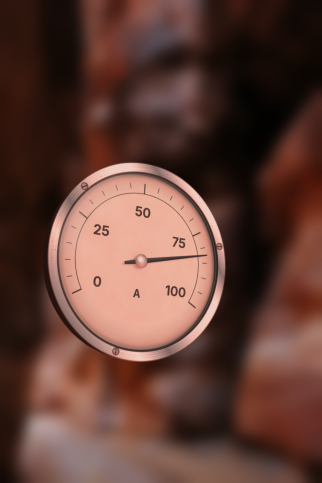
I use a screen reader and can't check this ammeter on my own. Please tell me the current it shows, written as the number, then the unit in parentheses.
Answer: 82.5 (A)
